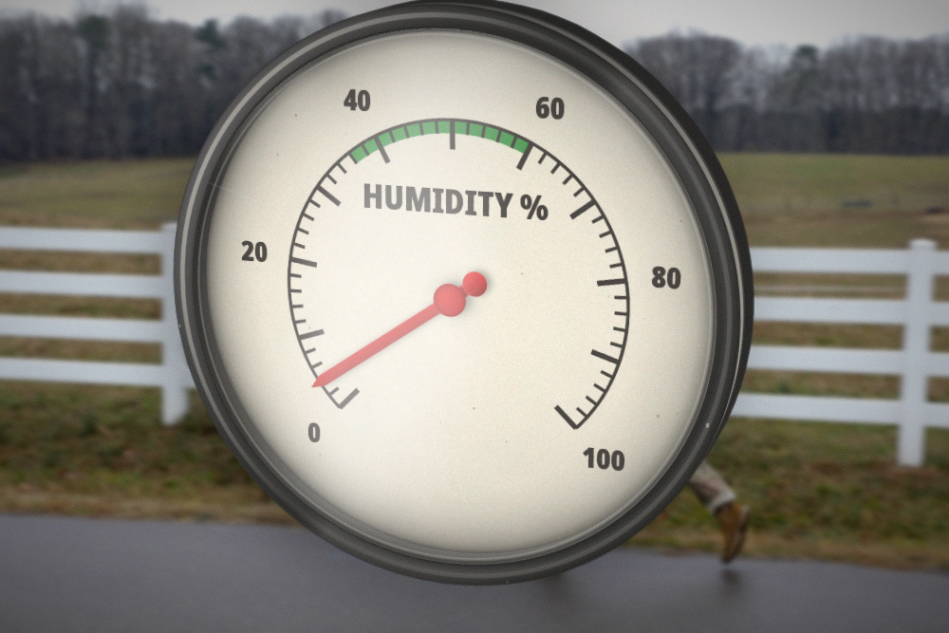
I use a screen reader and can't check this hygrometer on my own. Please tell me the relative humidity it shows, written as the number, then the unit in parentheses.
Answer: 4 (%)
